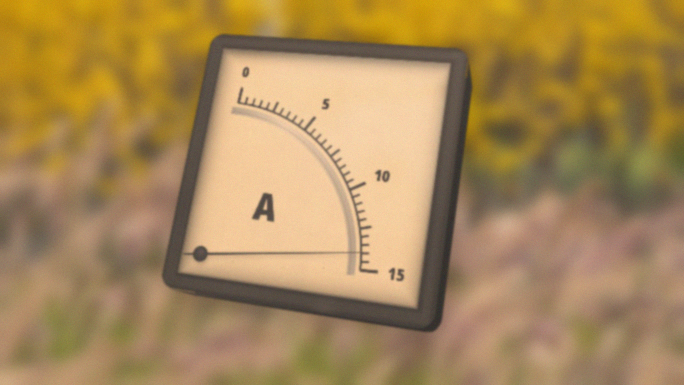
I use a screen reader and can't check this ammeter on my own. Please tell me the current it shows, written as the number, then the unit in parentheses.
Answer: 14 (A)
